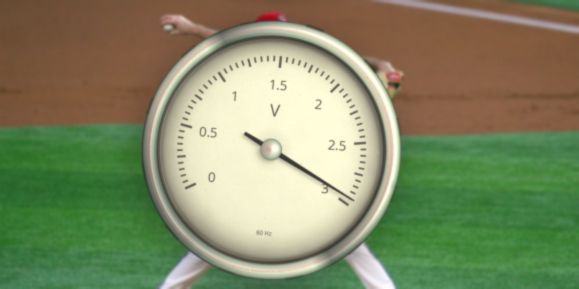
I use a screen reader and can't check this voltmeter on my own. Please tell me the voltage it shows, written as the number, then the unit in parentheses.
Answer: 2.95 (V)
